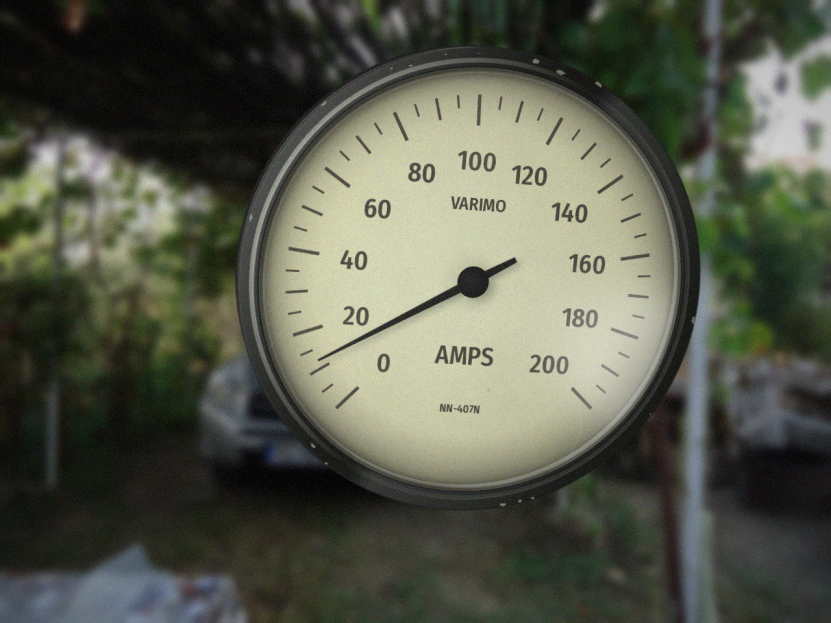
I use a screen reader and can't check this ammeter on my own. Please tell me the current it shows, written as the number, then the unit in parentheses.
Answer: 12.5 (A)
